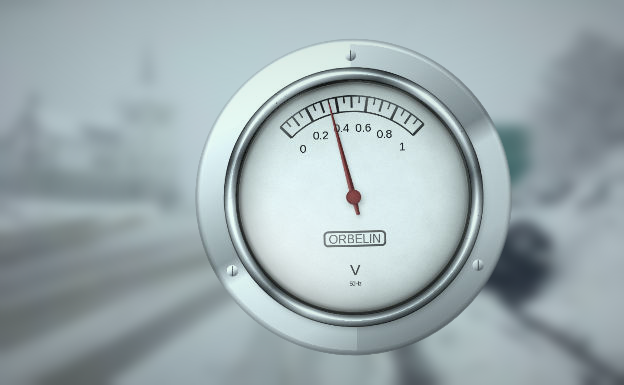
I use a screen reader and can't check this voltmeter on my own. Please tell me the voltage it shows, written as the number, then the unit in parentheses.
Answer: 0.35 (V)
